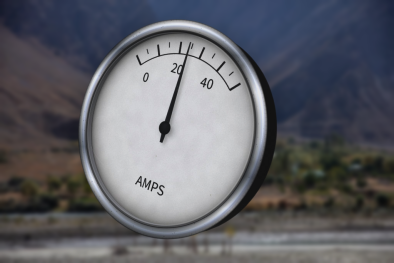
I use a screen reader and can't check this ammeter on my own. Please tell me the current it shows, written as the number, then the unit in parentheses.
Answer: 25 (A)
